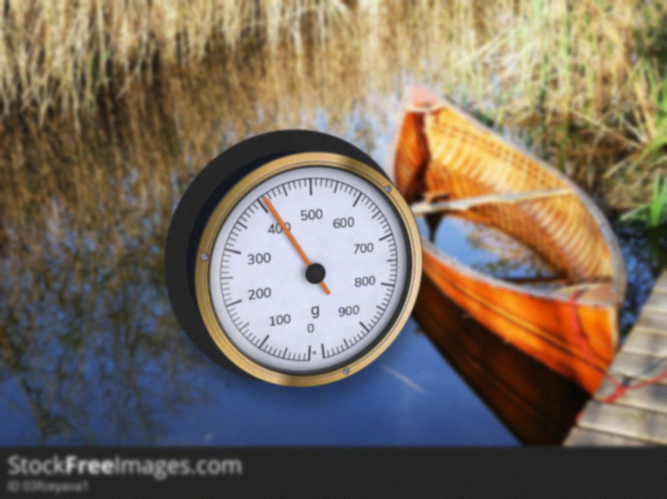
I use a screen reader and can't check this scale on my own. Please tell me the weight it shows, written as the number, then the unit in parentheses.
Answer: 410 (g)
